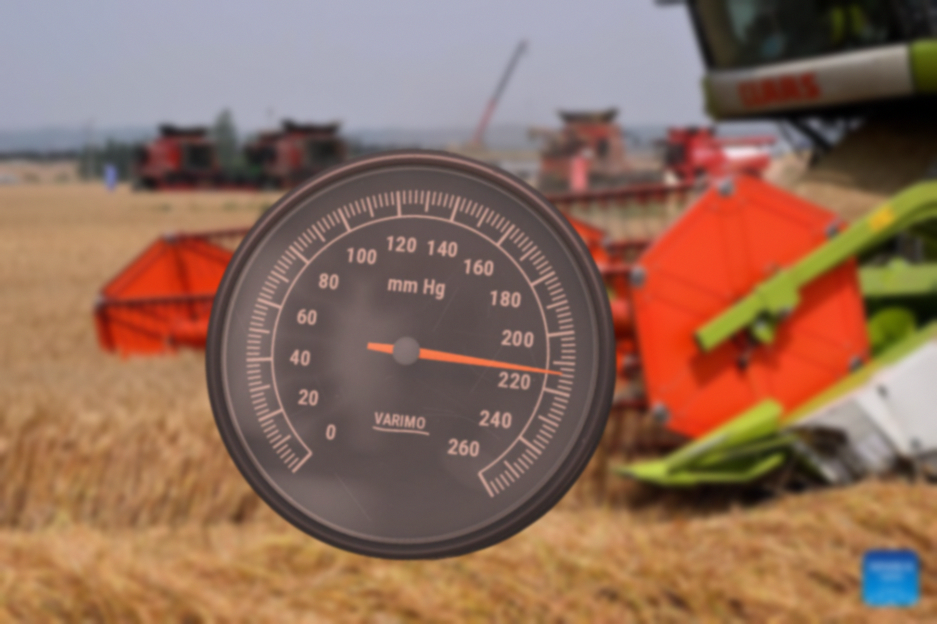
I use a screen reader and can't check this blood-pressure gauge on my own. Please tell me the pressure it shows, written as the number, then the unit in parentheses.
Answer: 214 (mmHg)
